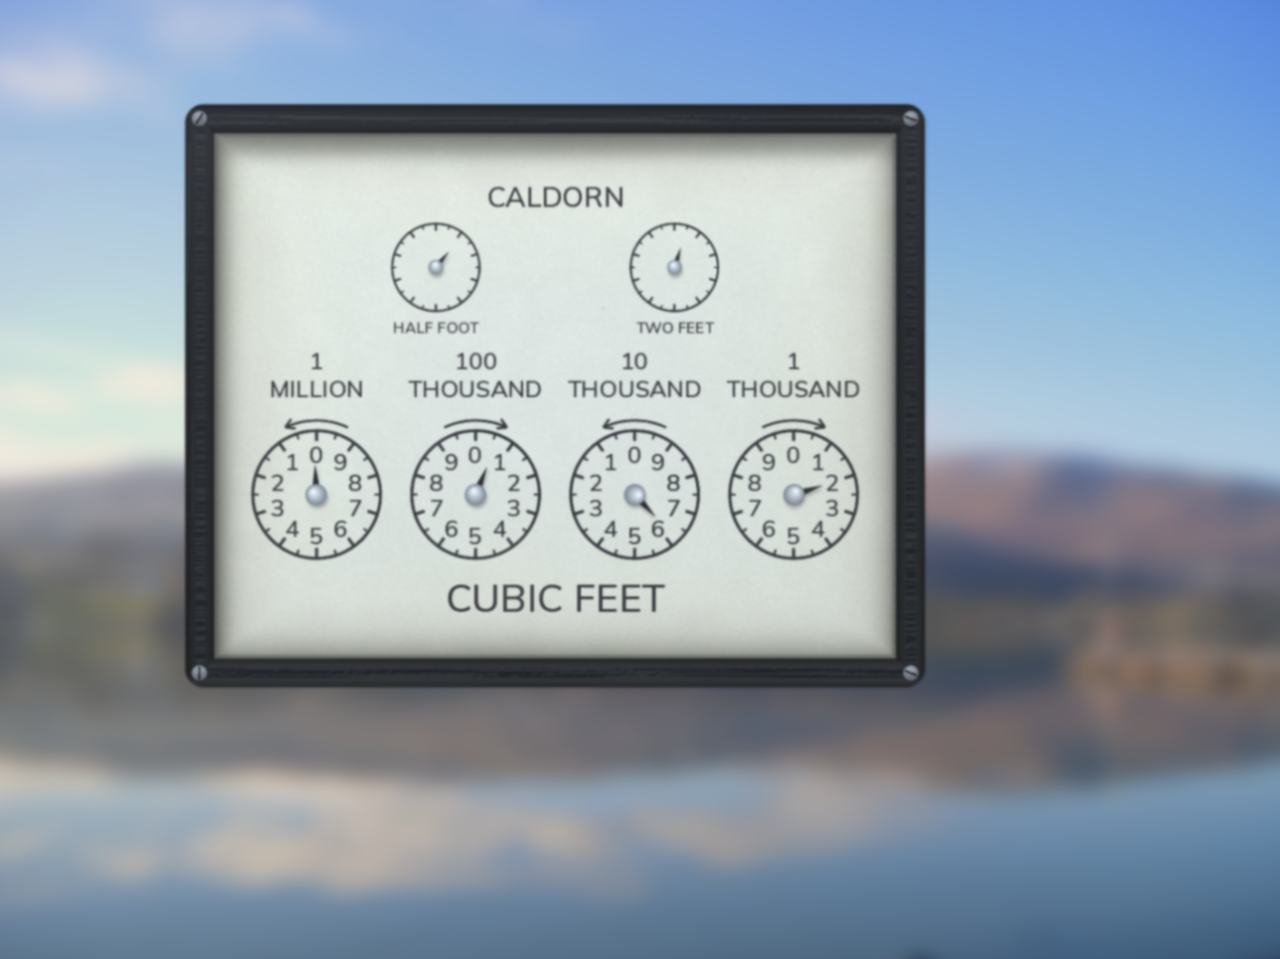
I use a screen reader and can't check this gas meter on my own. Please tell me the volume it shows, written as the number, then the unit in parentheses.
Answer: 6200 (ft³)
